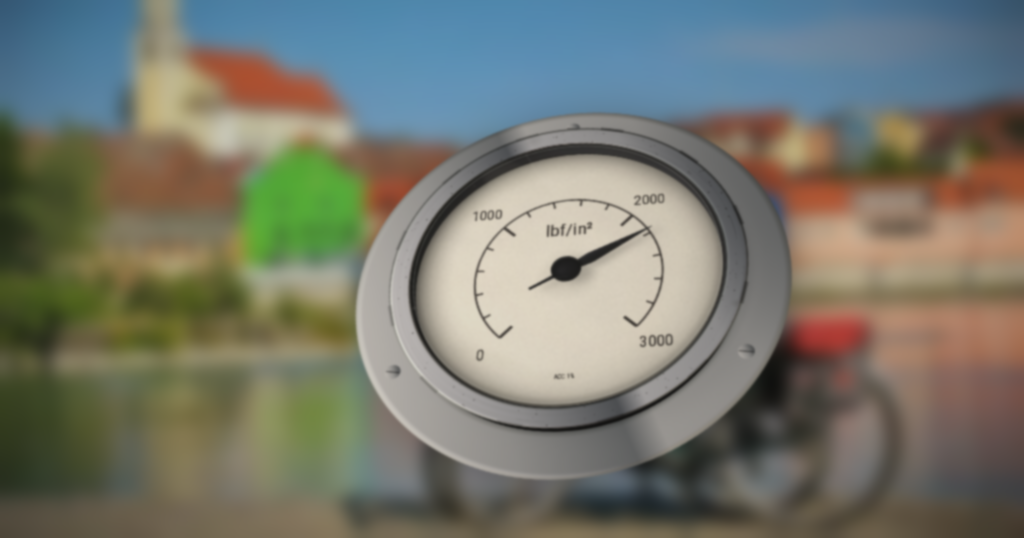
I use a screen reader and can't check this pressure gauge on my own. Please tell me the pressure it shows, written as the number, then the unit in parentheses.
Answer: 2200 (psi)
